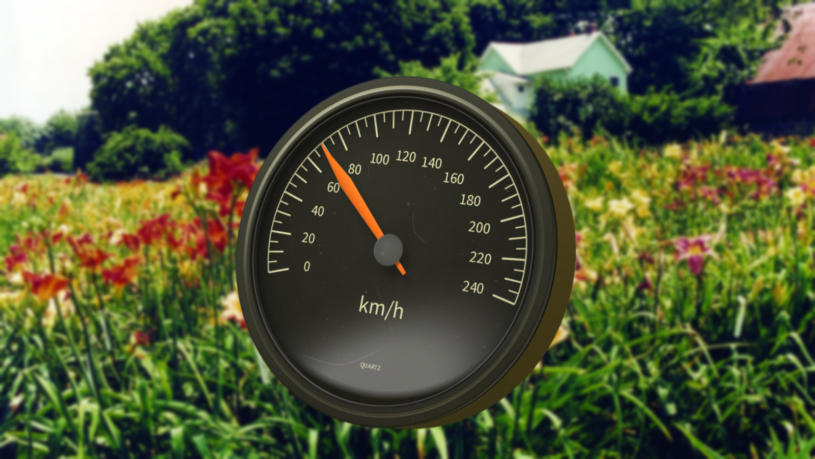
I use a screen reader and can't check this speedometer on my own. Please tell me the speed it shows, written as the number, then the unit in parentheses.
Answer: 70 (km/h)
